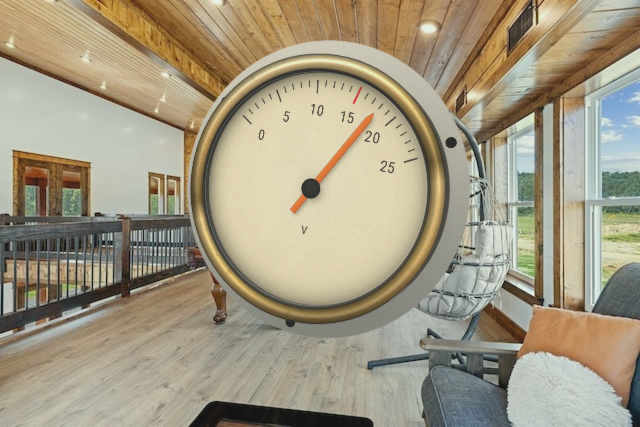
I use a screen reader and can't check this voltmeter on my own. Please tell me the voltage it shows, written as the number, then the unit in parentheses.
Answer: 18 (V)
